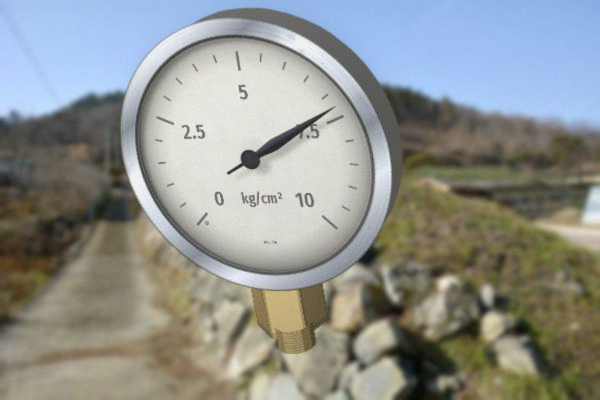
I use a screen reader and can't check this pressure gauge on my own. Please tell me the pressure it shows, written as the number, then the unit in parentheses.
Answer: 7.25 (kg/cm²)
